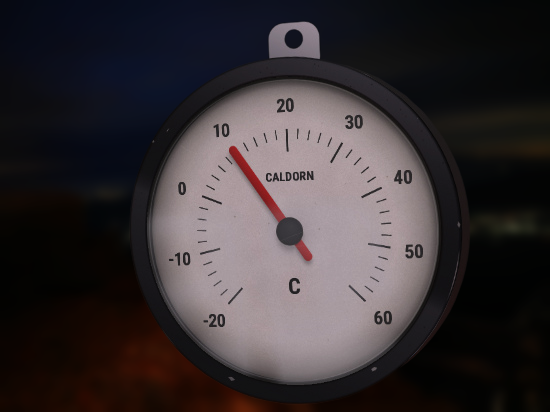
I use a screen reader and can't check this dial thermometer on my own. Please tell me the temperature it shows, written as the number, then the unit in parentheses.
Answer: 10 (°C)
